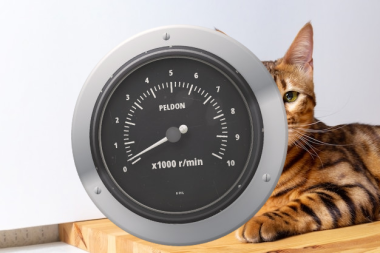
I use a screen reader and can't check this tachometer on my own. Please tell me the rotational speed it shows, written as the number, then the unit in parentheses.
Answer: 200 (rpm)
